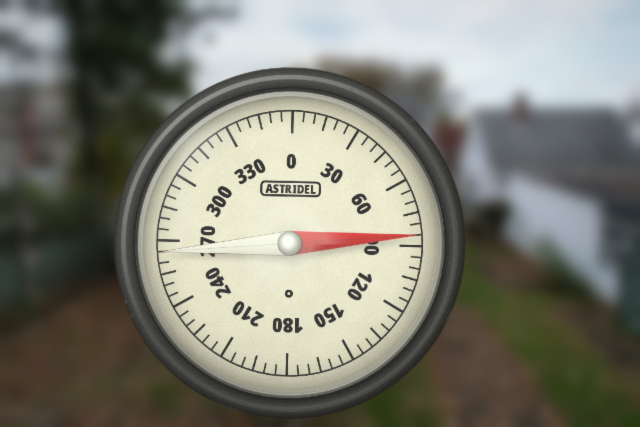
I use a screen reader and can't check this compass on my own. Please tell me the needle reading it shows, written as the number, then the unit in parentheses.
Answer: 85 (°)
